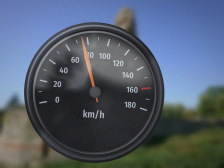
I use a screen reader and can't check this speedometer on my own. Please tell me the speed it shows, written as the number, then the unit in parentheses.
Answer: 75 (km/h)
